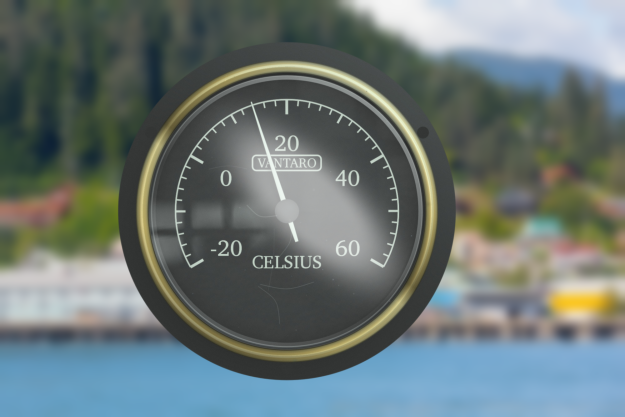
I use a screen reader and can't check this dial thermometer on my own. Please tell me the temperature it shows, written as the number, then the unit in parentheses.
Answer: 14 (°C)
